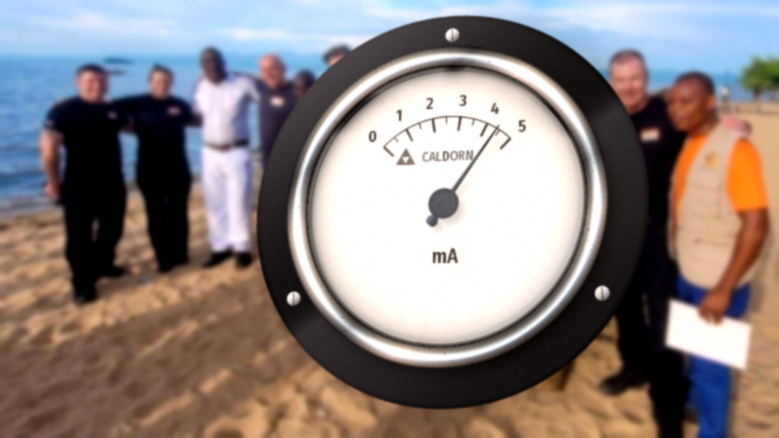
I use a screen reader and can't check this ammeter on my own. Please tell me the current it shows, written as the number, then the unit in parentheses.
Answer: 4.5 (mA)
